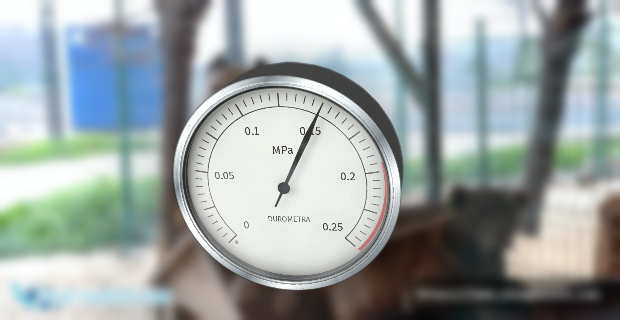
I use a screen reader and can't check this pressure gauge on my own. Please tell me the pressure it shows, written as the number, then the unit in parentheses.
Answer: 0.15 (MPa)
